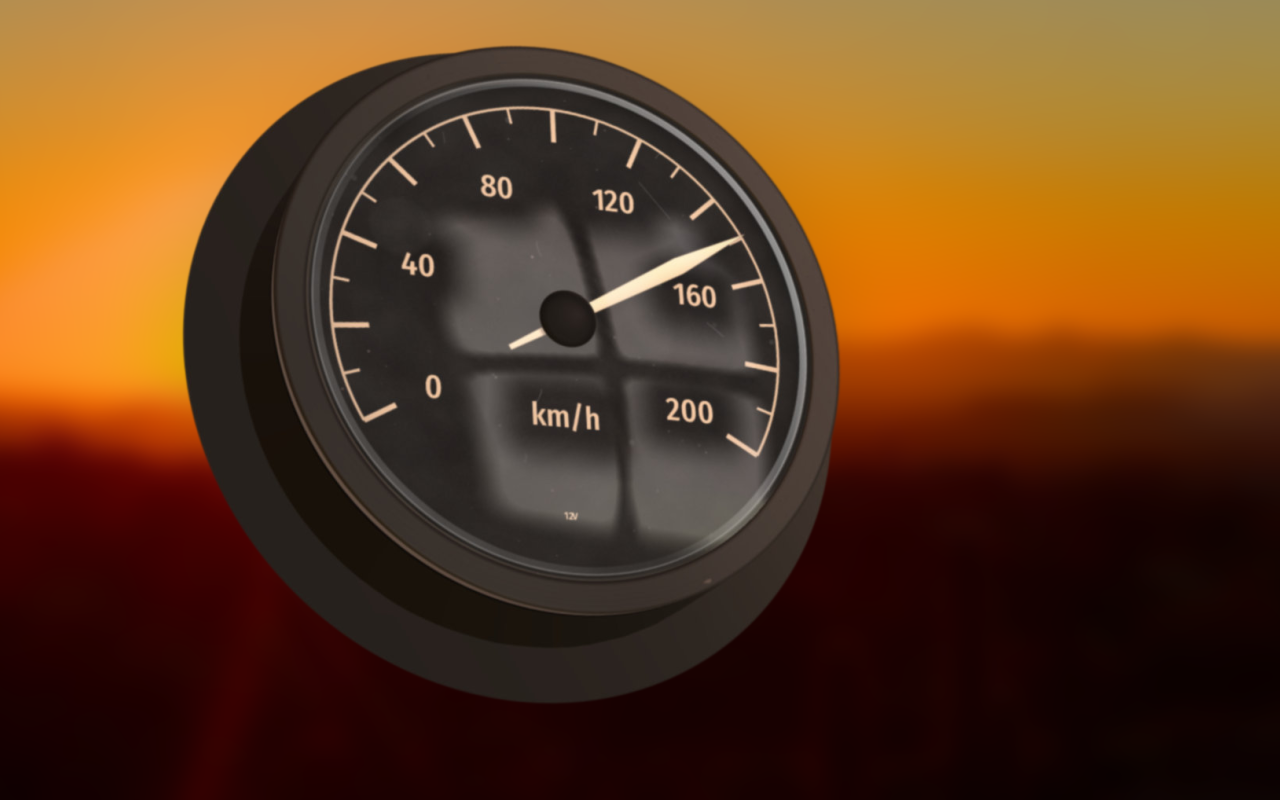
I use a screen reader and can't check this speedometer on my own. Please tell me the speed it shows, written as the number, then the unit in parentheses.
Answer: 150 (km/h)
